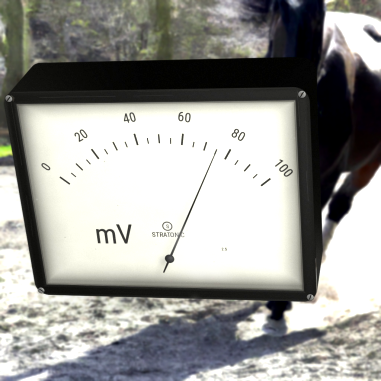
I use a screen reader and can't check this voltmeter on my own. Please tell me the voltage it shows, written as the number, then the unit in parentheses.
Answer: 75 (mV)
